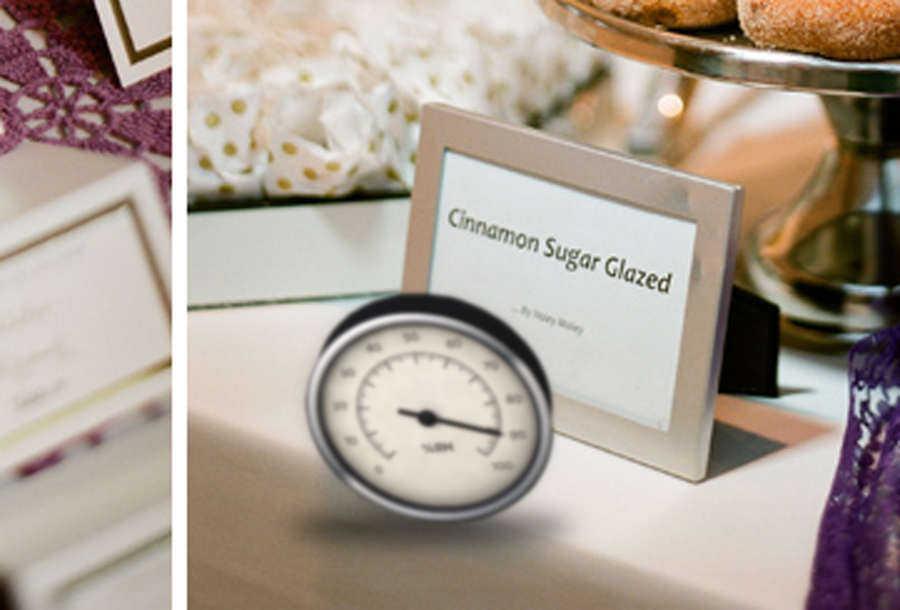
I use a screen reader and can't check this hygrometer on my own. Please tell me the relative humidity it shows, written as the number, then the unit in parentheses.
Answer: 90 (%)
